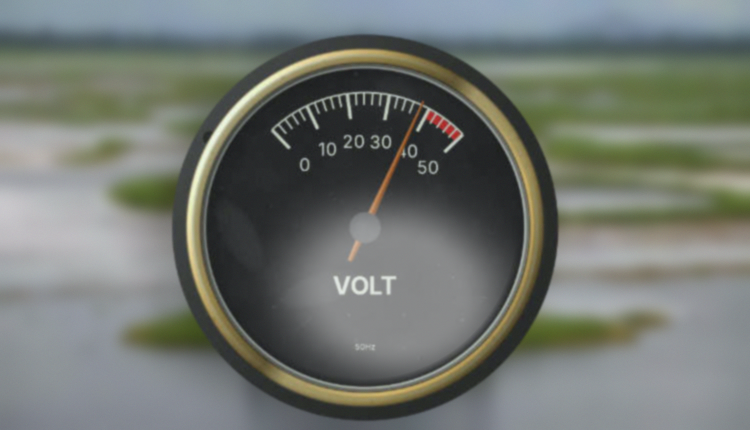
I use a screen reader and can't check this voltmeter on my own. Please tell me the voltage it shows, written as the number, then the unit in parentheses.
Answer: 38 (V)
